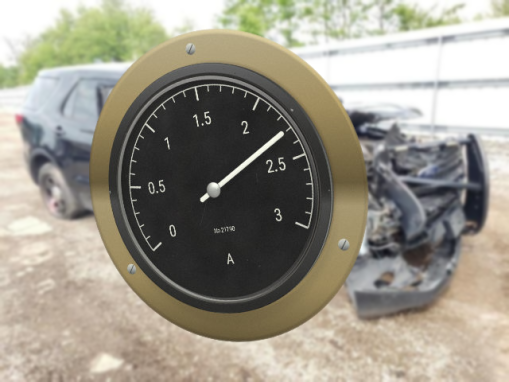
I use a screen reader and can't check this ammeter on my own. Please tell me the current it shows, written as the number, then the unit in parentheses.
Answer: 2.3 (A)
